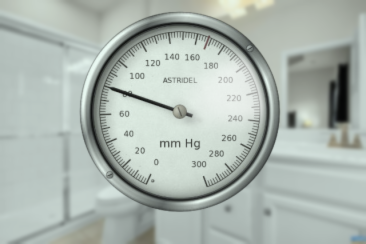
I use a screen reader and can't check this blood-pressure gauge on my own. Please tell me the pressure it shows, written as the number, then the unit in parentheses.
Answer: 80 (mmHg)
